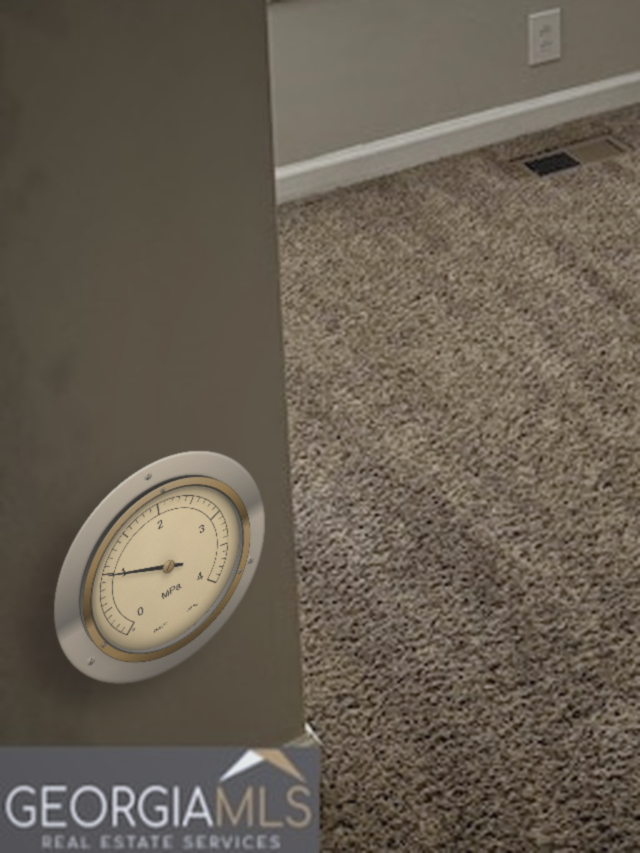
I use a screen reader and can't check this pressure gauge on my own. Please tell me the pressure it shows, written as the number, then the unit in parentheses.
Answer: 1 (MPa)
